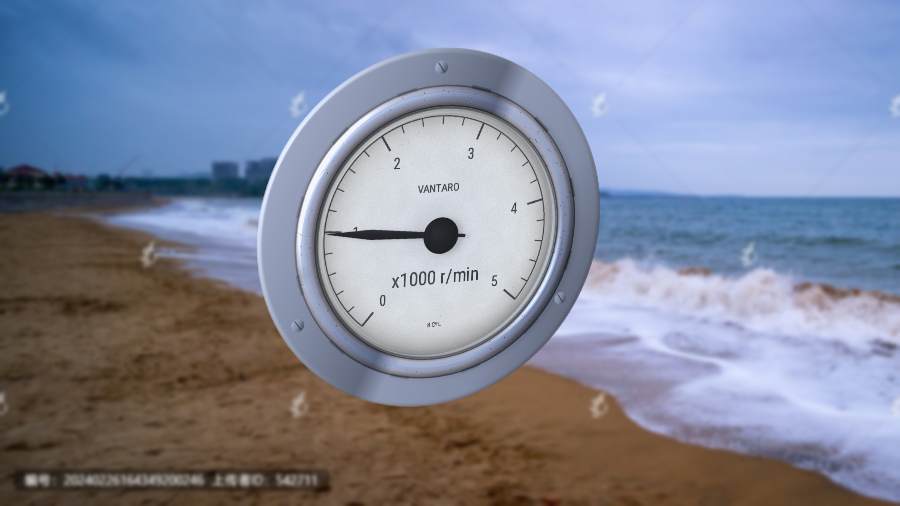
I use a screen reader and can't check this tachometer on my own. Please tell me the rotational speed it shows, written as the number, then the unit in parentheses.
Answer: 1000 (rpm)
